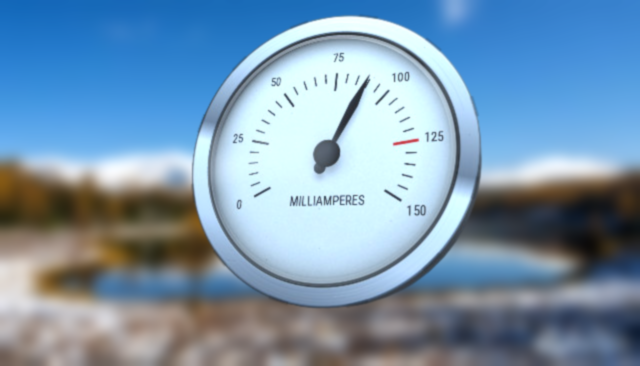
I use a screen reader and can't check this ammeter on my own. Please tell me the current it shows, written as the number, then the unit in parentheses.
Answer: 90 (mA)
